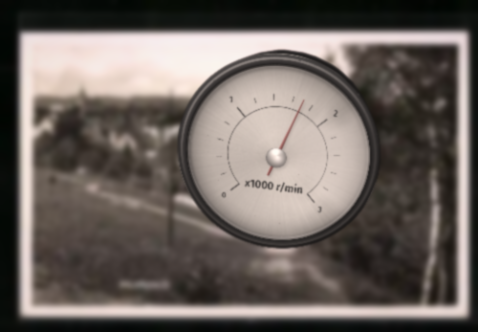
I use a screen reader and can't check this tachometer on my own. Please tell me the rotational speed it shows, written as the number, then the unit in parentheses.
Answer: 1700 (rpm)
